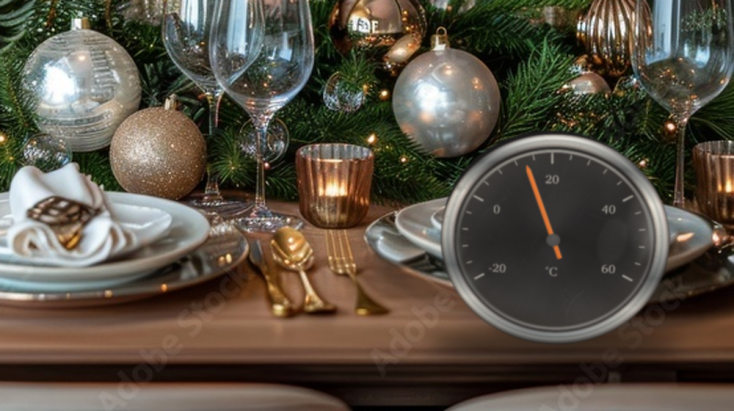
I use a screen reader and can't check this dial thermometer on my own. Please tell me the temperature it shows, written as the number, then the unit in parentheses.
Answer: 14 (°C)
